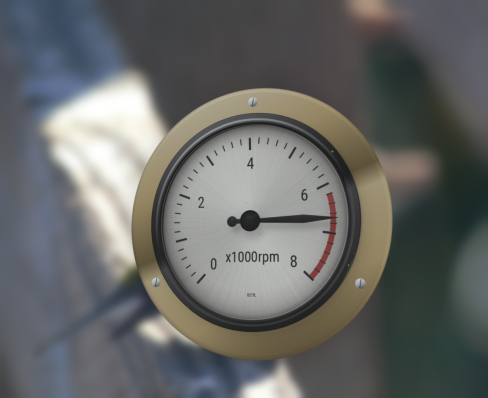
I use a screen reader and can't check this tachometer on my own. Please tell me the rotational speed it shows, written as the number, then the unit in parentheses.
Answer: 6700 (rpm)
